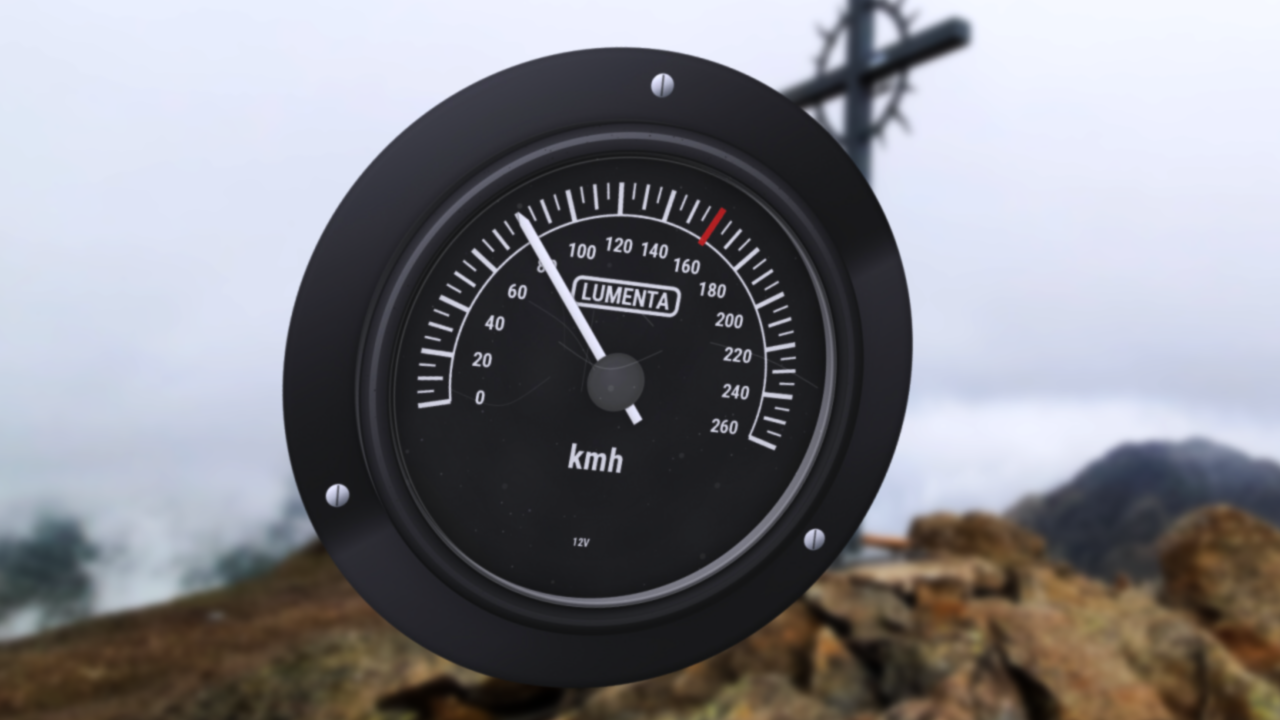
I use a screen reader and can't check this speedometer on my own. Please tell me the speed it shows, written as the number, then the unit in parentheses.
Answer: 80 (km/h)
